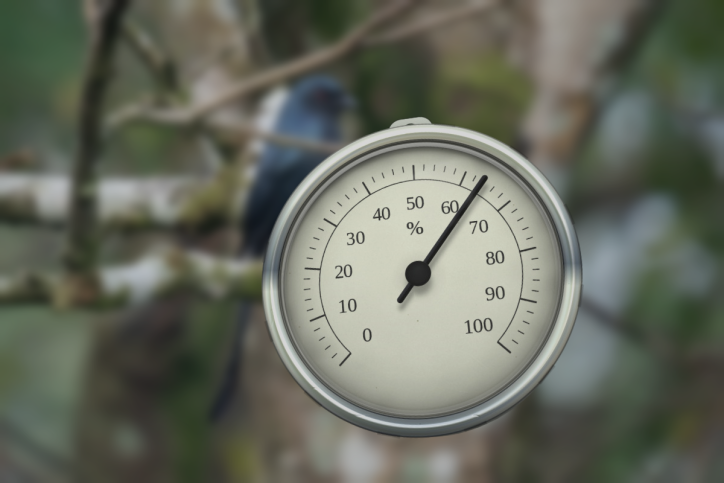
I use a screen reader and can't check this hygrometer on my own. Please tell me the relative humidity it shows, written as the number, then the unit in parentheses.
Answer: 64 (%)
